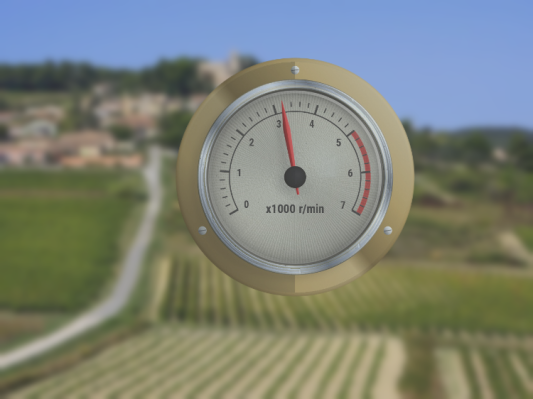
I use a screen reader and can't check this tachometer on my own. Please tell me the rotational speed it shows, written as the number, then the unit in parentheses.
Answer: 3200 (rpm)
